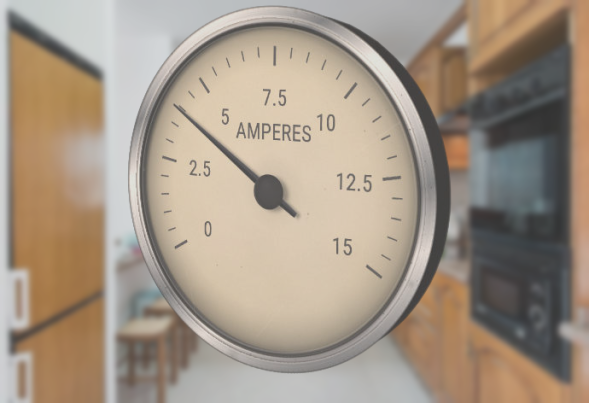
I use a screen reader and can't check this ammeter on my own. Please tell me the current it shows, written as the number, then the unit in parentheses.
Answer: 4 (A)
